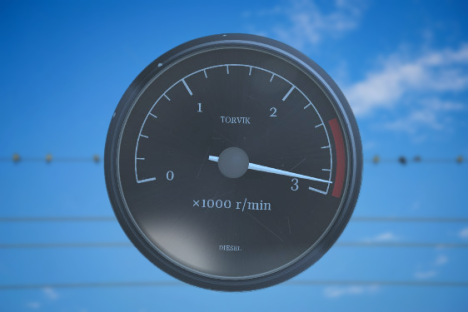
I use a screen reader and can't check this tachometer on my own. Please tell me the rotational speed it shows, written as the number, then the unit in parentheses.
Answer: 2900 (rpm)
